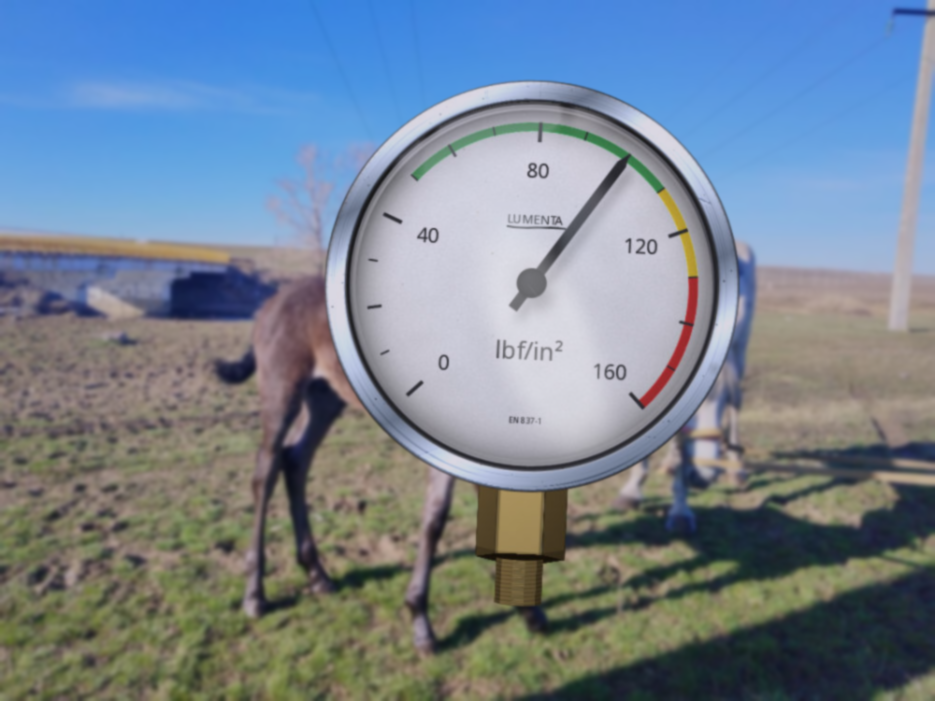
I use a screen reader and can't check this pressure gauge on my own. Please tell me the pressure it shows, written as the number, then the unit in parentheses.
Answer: 100 (psi)
